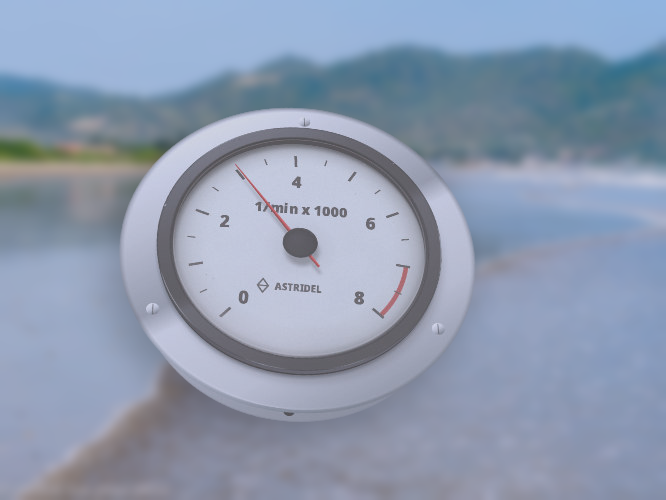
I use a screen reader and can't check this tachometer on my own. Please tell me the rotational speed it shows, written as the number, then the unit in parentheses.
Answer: 3000 (rpm)
